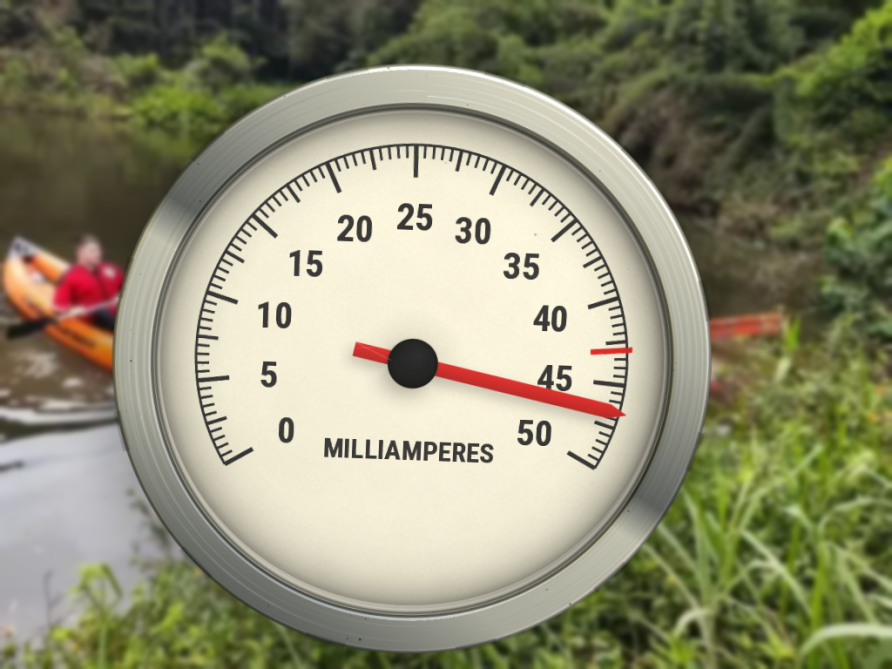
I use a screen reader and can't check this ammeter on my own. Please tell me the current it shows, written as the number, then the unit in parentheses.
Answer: 46.5 (mA)
